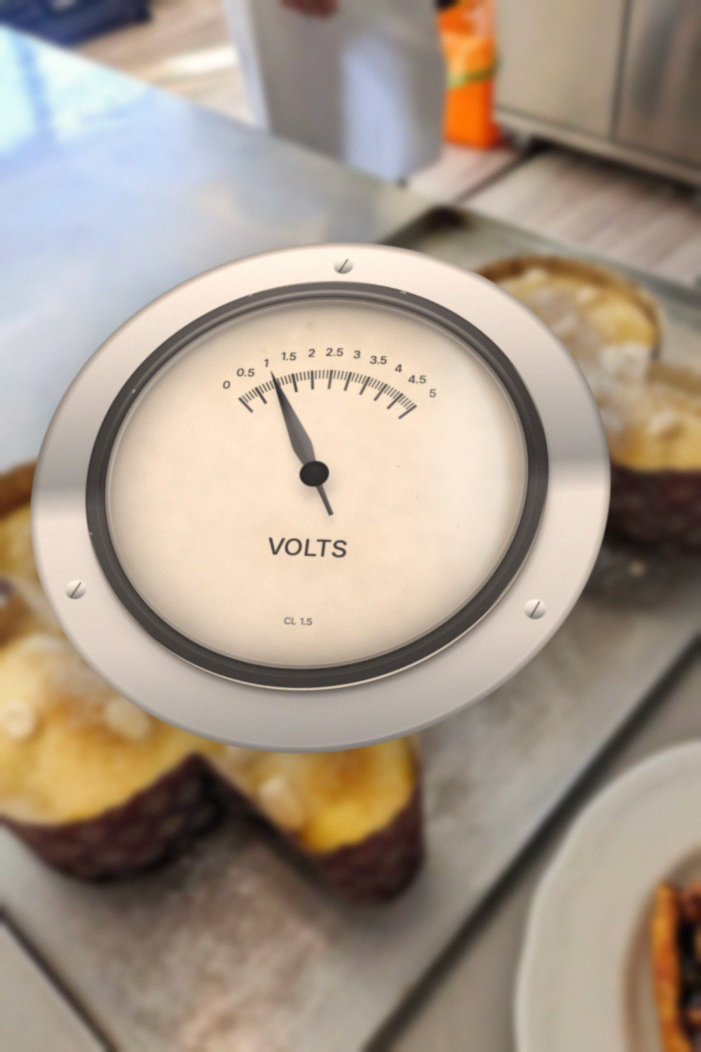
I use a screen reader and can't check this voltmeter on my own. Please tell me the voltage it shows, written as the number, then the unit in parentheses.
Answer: 1 (V)
